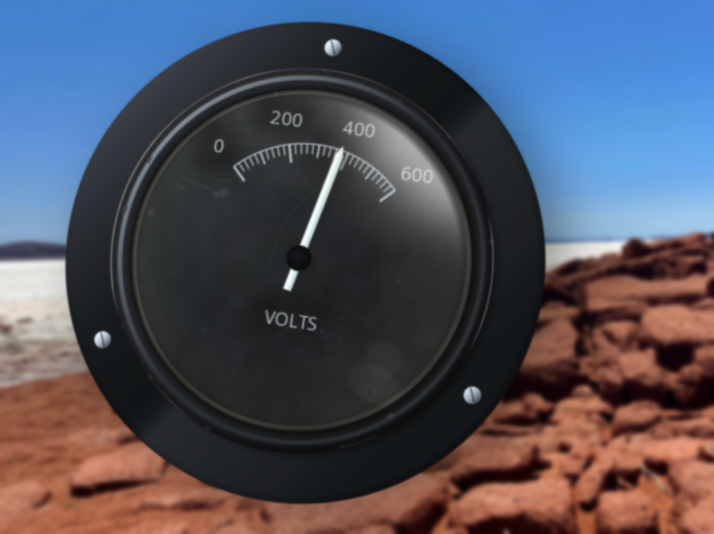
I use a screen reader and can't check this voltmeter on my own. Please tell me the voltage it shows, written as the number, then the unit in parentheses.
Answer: 380 (V)
